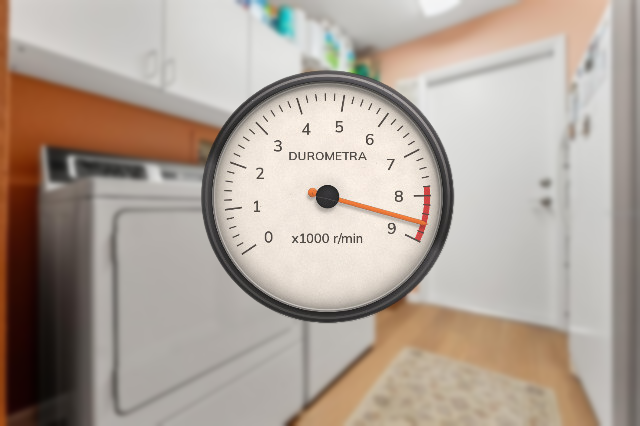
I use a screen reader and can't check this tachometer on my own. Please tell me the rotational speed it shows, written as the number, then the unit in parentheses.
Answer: 8600 (rpm)
